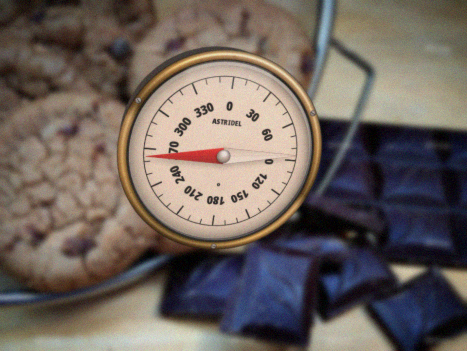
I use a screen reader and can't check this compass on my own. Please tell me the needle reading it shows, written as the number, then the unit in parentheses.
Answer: 265 (°)
